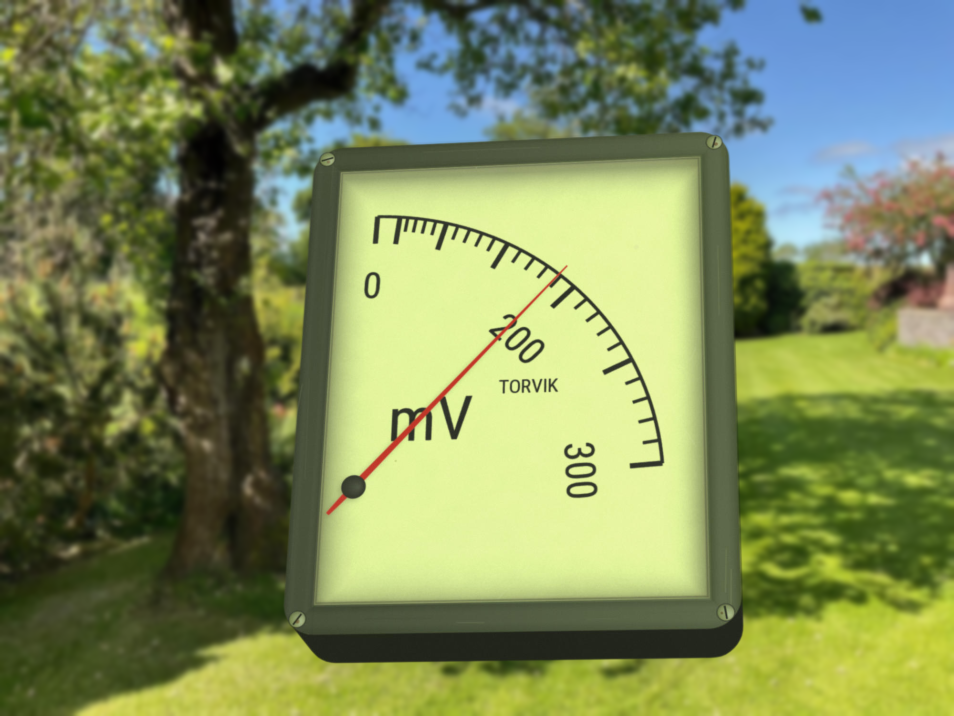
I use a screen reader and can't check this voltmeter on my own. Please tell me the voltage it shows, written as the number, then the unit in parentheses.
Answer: 190 (mV)
